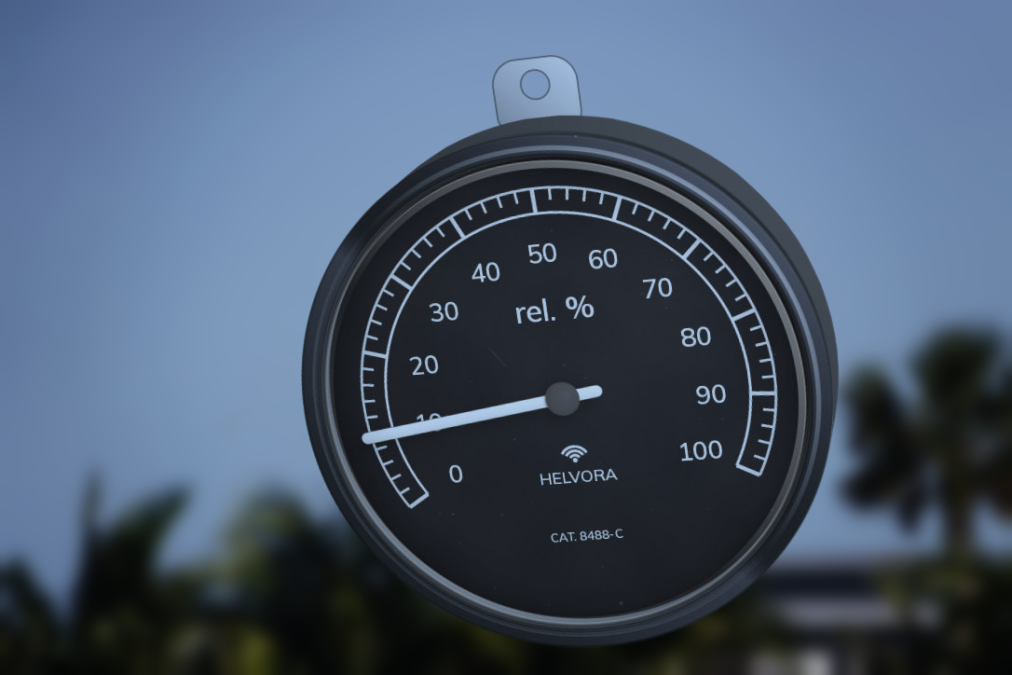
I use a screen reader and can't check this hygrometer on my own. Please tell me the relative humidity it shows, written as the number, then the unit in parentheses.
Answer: 10 (%)
